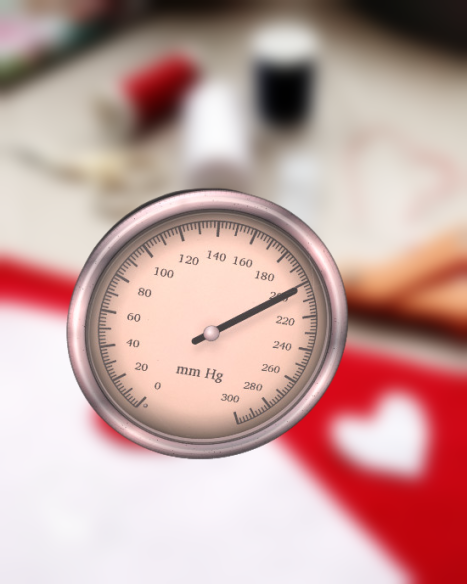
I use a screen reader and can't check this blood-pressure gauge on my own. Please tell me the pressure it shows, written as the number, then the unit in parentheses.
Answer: 200 (mmHg)
